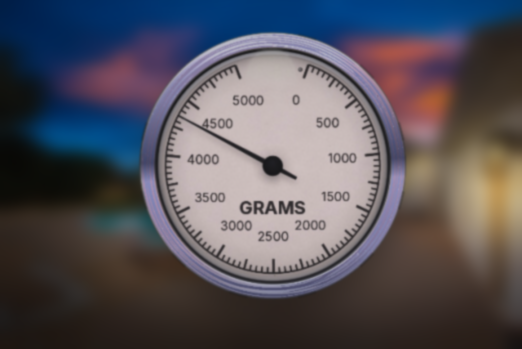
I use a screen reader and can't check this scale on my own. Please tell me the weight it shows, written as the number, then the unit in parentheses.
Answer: 4350 (g)
